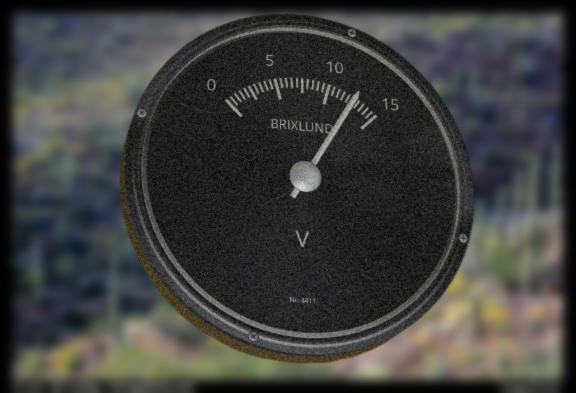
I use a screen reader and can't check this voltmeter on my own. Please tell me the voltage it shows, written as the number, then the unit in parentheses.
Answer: 12.5 (V)
